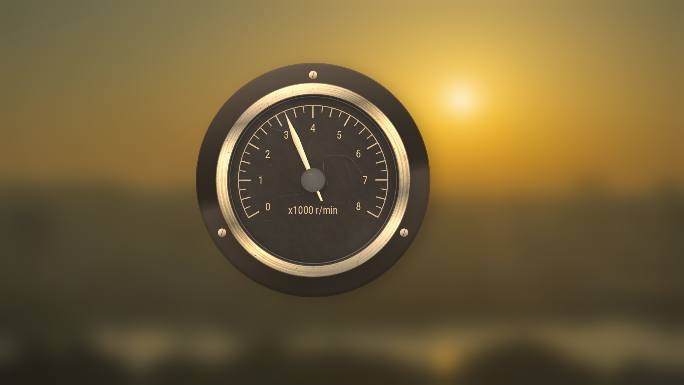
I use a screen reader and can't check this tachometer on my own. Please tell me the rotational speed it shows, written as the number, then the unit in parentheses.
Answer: 3250 (rpm)
